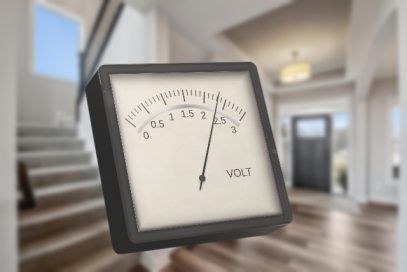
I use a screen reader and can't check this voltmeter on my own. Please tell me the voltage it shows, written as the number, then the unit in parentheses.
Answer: 2.3 (V)
